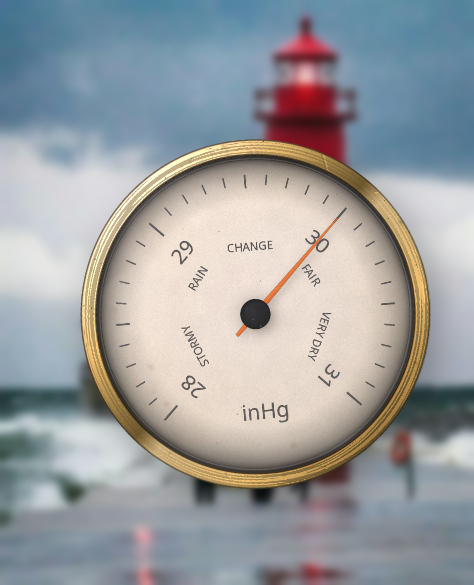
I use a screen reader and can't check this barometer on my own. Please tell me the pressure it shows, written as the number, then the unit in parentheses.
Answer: 30 (inHg)
